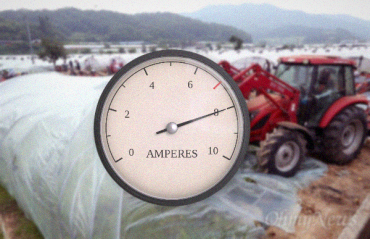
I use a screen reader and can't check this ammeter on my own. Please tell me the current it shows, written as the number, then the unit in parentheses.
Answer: 8 (A)
